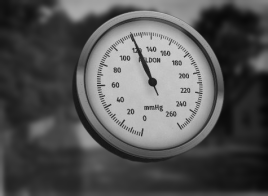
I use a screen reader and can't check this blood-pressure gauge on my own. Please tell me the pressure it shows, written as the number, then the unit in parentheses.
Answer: 120 (mmHg)
